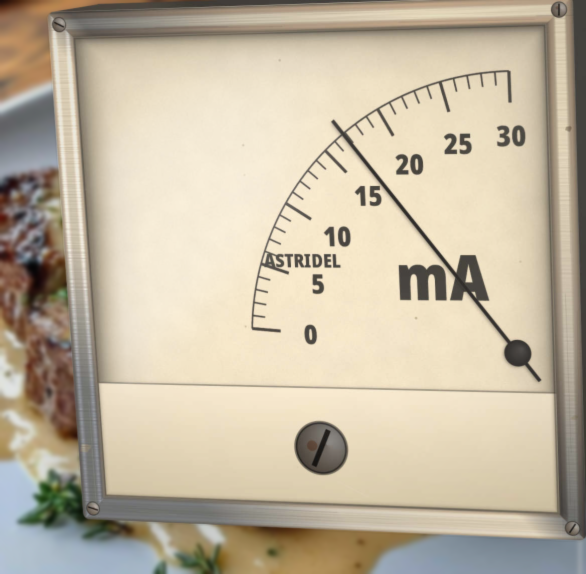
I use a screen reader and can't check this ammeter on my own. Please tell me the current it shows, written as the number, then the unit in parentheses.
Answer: 17 (mA)
